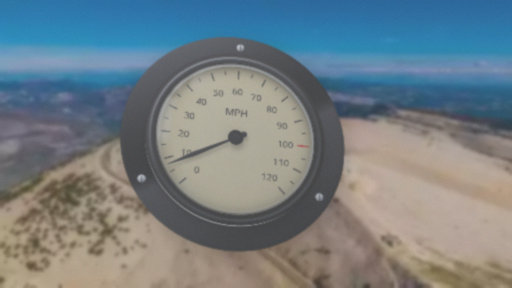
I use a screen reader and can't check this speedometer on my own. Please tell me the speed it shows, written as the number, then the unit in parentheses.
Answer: 7.5 (mph)
